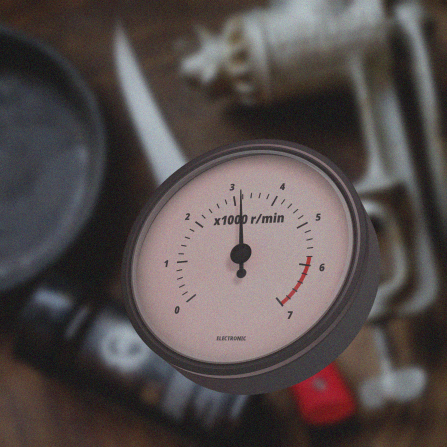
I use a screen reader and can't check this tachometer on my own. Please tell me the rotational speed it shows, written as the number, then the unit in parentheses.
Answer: 3200 (rpm)
